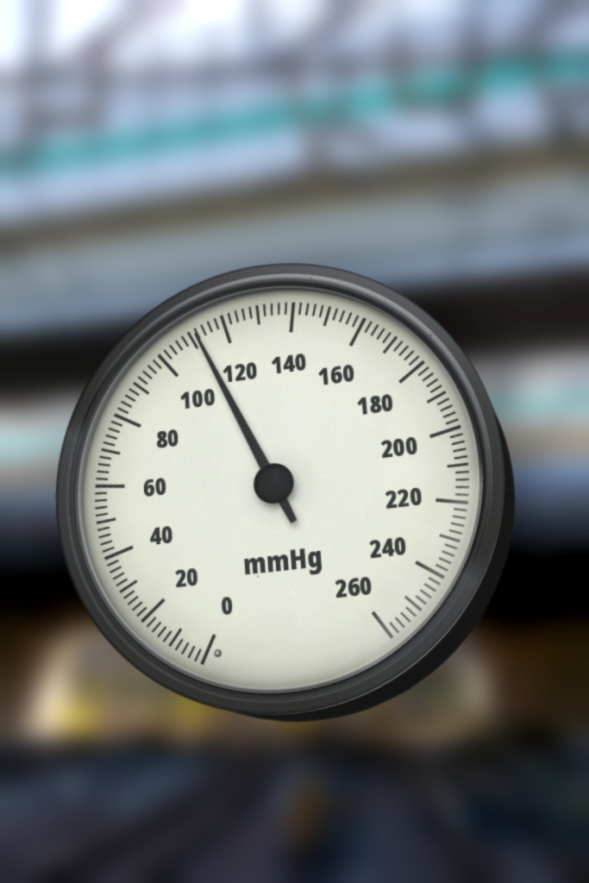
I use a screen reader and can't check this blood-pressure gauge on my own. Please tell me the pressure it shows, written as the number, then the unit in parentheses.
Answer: 112 (mmHg)
